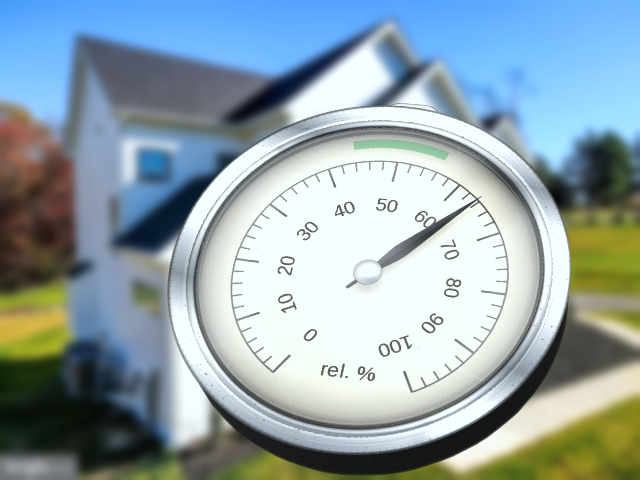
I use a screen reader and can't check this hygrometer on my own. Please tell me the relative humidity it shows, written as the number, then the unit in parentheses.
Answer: 64 (%)
